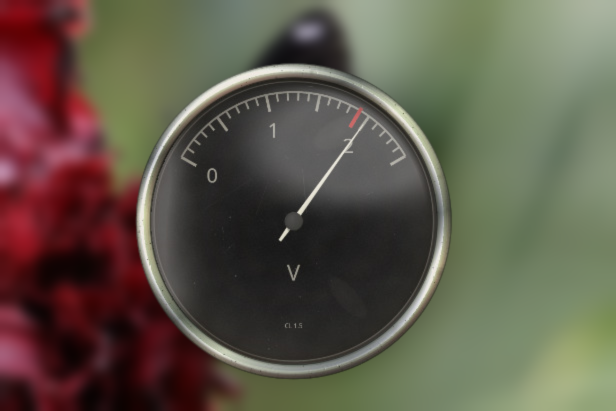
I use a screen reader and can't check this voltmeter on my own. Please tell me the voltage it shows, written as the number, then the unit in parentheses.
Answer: 2 (V)
